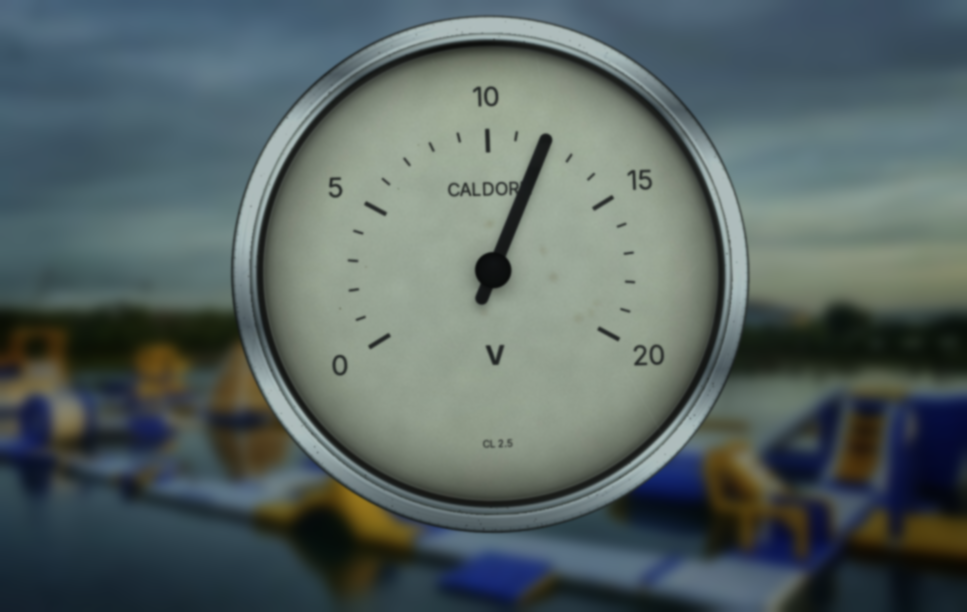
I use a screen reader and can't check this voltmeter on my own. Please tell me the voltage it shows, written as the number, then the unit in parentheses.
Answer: 12 (V)
